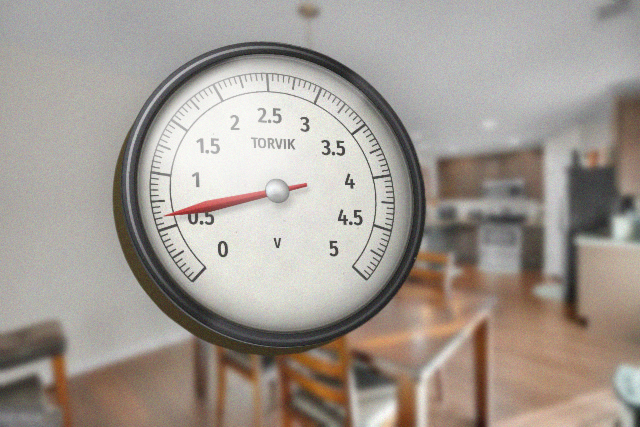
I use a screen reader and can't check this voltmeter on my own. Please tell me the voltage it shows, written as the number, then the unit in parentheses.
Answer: 0.6 (V)
